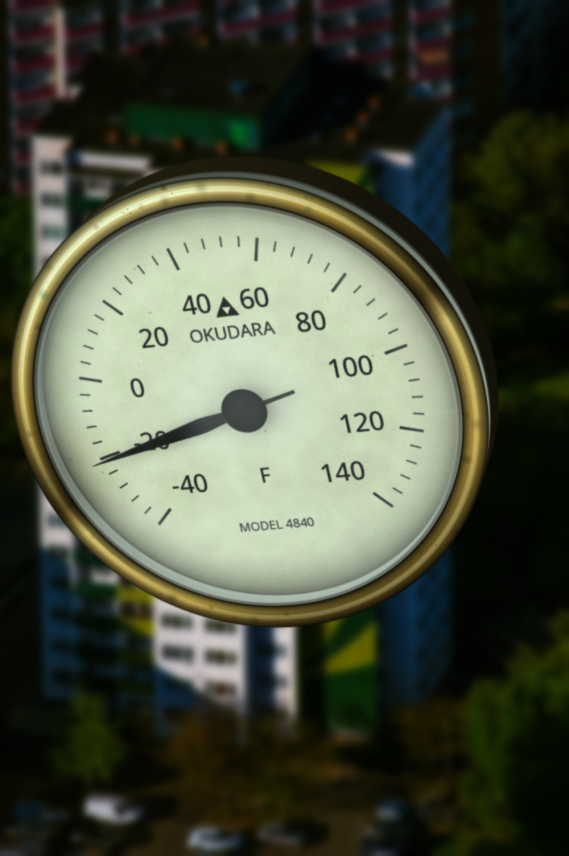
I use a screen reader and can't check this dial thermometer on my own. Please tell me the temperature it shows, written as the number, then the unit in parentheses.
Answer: -20 (°F)
